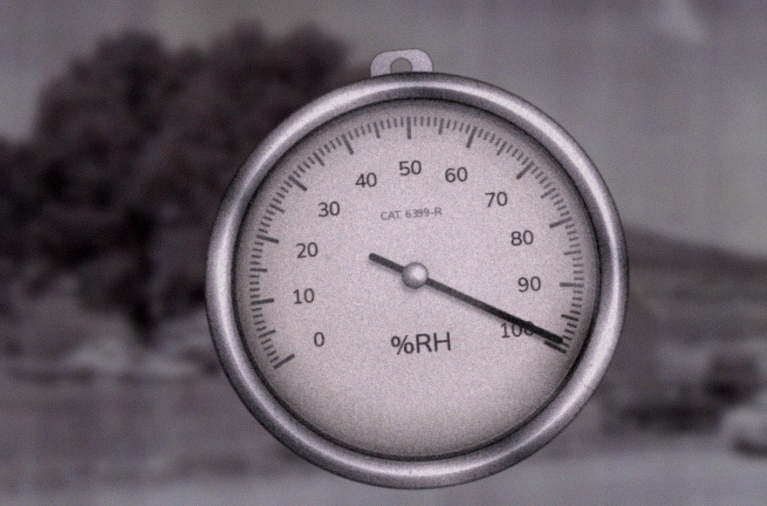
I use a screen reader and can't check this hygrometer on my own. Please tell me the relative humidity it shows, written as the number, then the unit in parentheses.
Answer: 99 (%)
